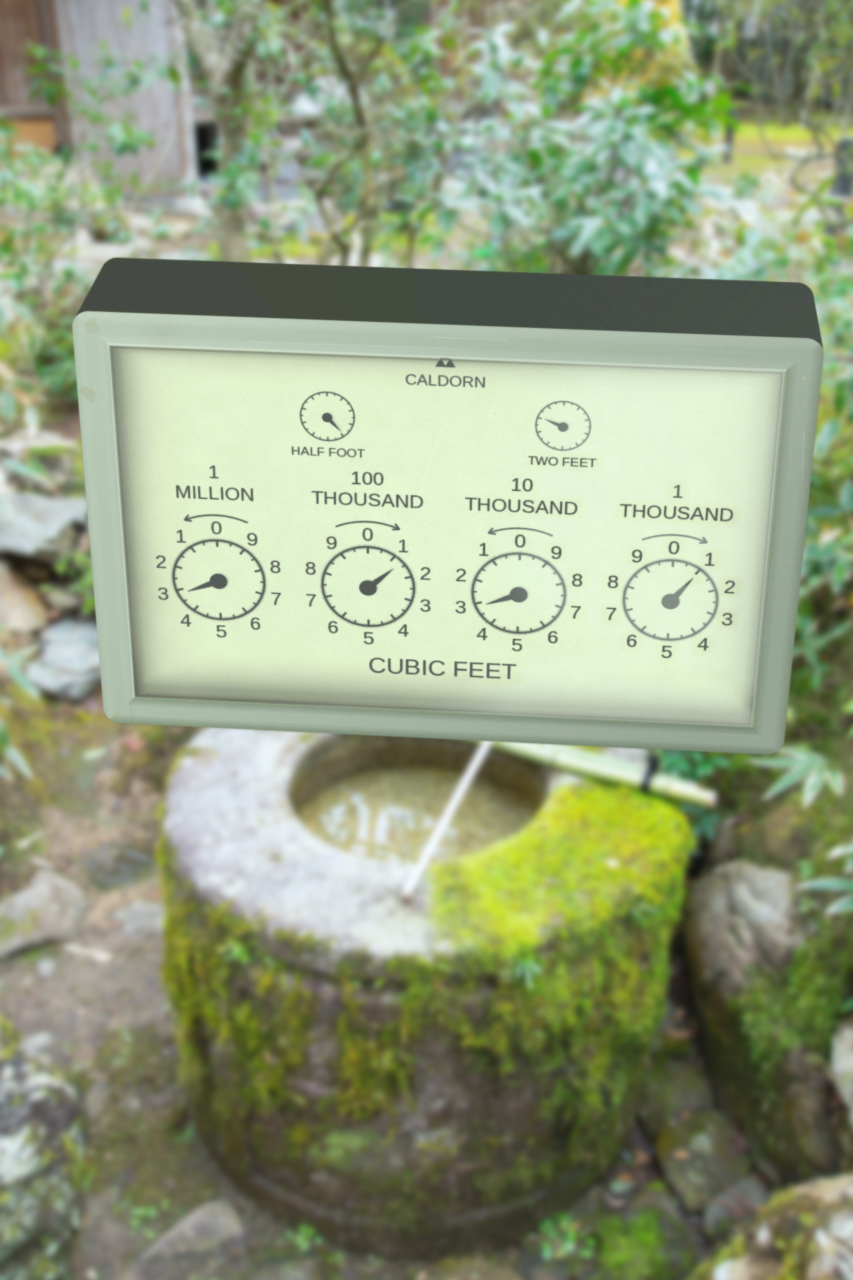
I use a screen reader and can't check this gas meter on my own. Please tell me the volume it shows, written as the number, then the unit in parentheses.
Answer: 313100 (ft³)
